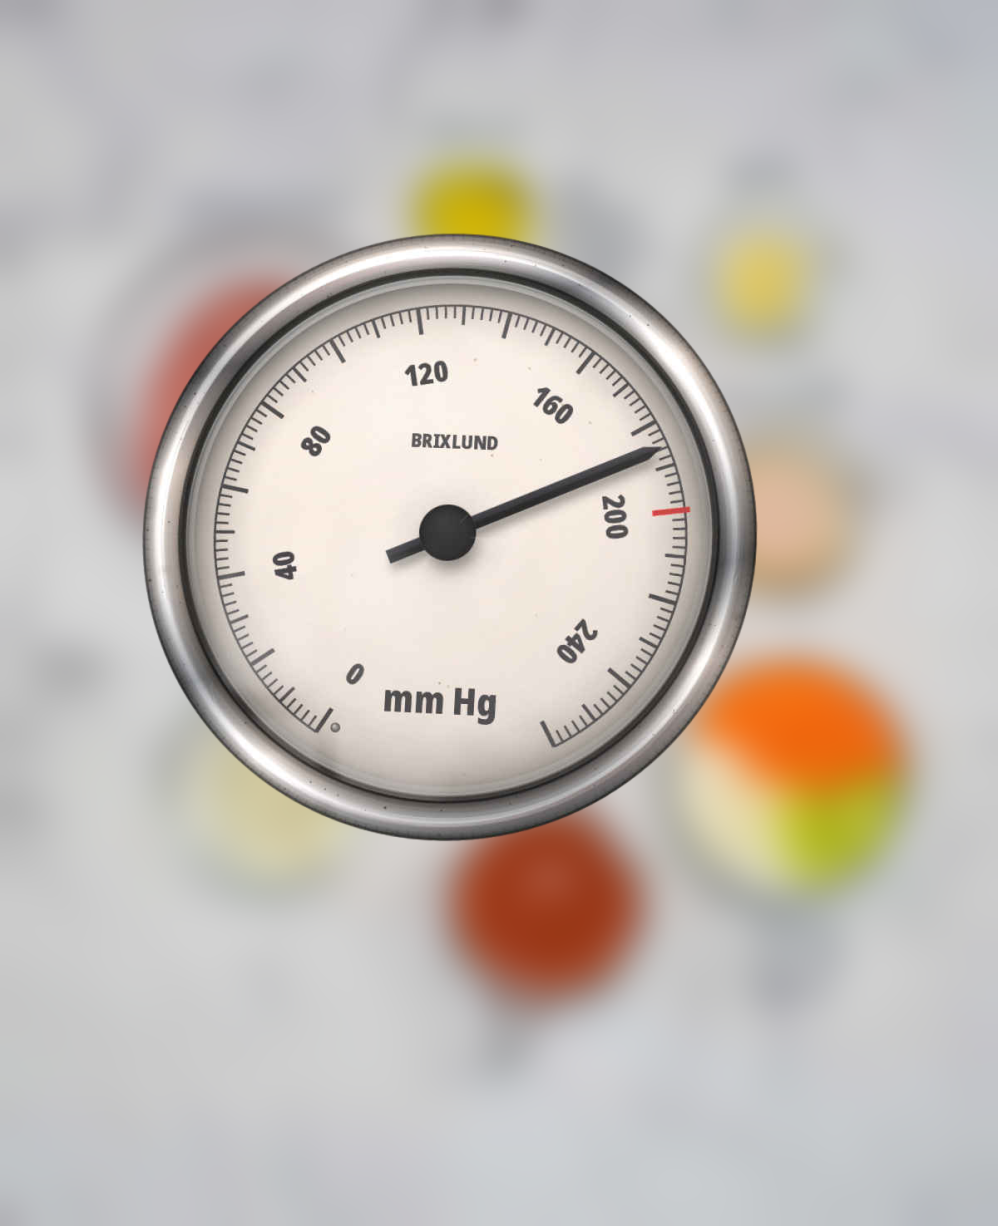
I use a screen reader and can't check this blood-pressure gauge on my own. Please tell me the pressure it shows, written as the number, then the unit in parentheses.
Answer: 186 (mmHg)
